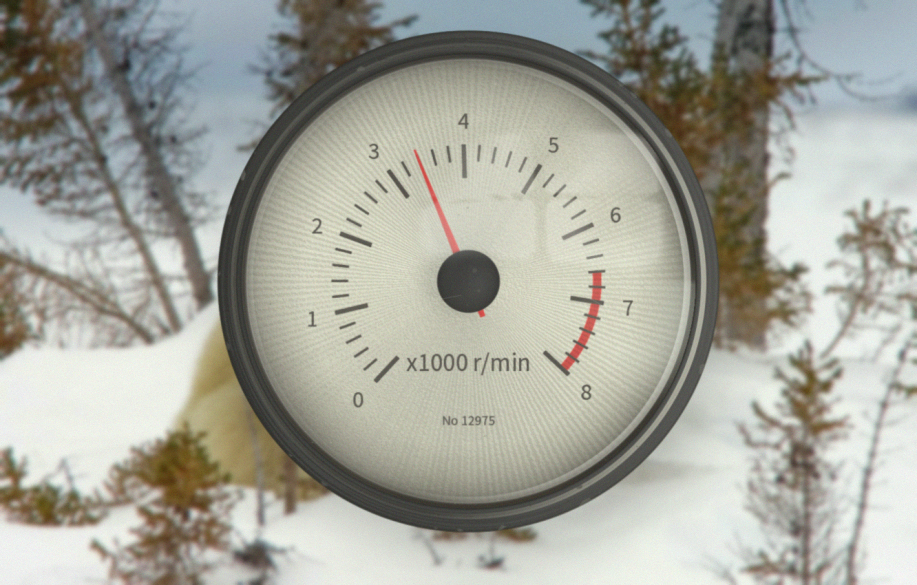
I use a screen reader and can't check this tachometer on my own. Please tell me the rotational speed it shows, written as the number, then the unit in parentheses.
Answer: 3400 (rpm)
